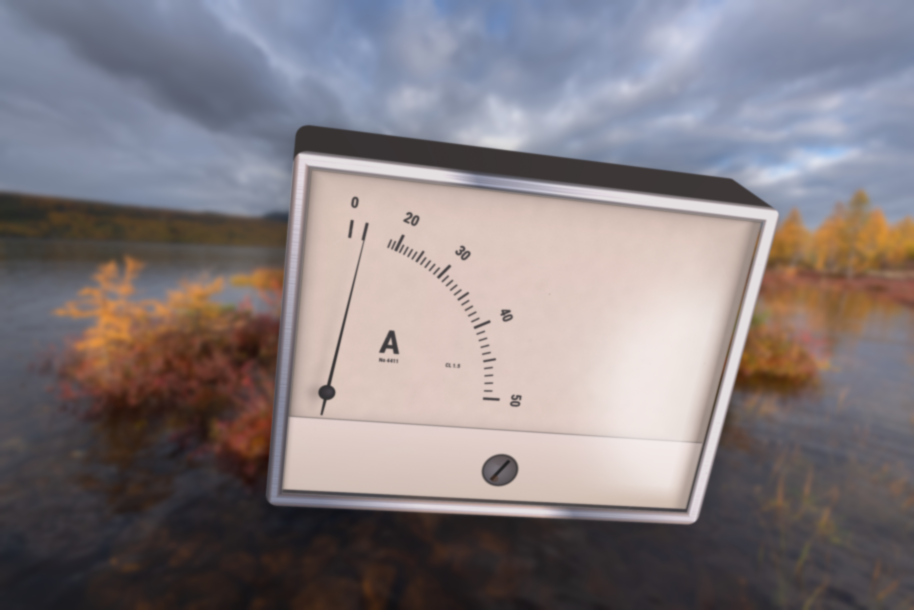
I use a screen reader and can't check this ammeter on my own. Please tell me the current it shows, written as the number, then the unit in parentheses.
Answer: 10 (A)
